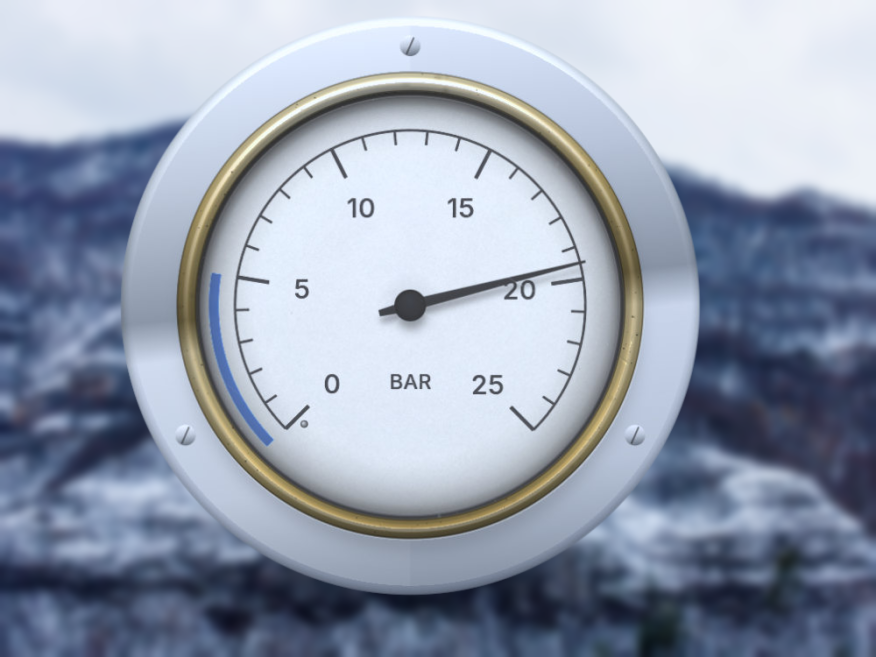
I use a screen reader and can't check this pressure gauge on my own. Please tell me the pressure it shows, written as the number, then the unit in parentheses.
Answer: 19.5 (bar)
